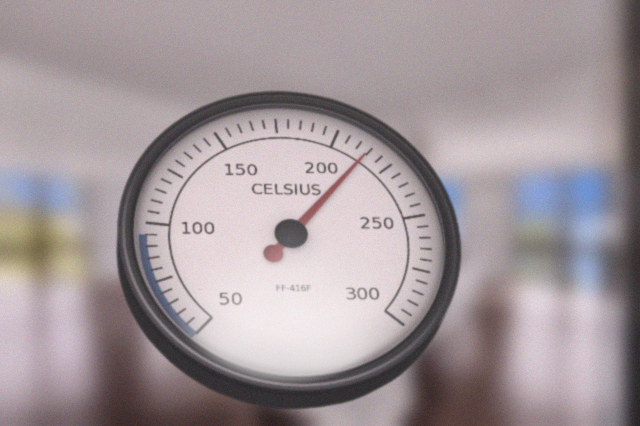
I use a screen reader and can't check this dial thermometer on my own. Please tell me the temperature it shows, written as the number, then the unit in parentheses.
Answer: 215 (°C)
